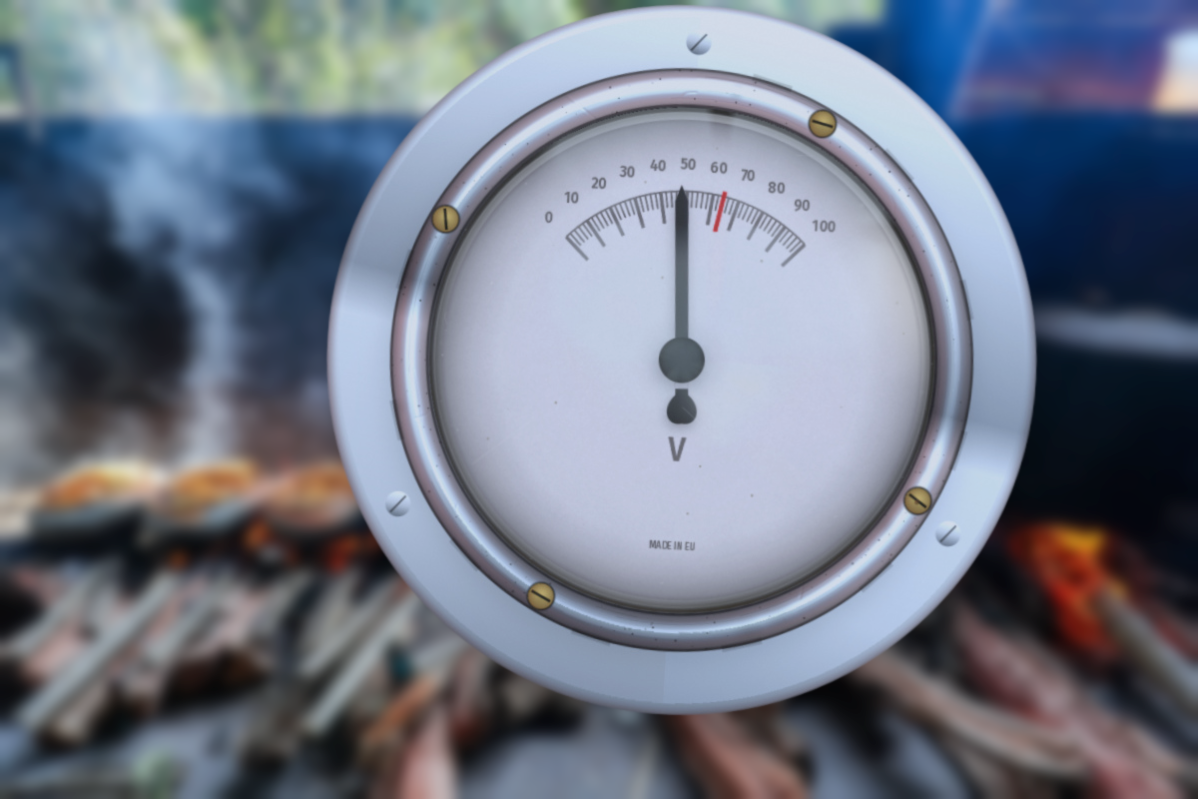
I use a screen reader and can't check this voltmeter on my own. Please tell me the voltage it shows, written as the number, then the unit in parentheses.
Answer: 48 (V)
